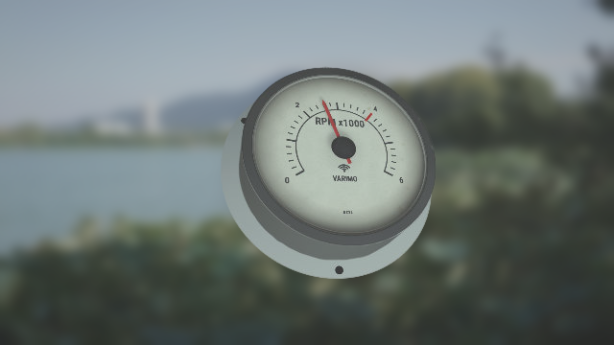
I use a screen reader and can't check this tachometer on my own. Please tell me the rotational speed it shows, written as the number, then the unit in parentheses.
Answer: 2600 (rpm)
